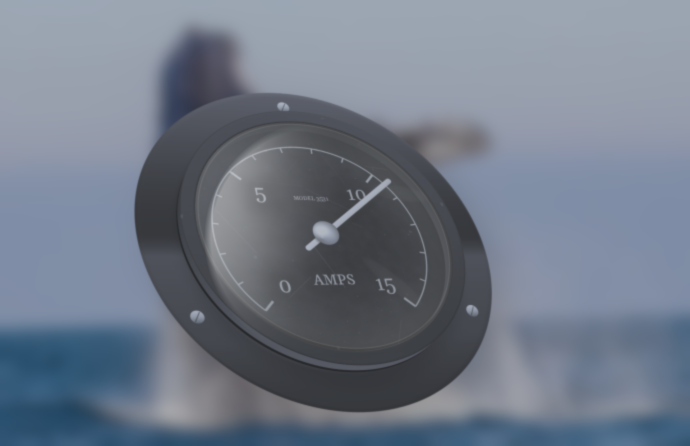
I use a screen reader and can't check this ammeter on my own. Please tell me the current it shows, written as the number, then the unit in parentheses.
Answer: 10.5 (A)
